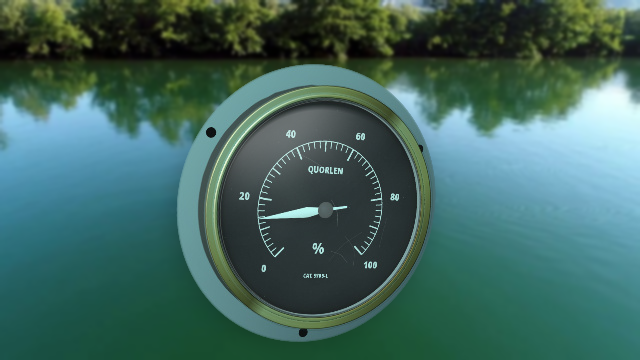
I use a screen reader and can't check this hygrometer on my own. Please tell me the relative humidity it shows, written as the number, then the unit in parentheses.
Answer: 14 (%)
